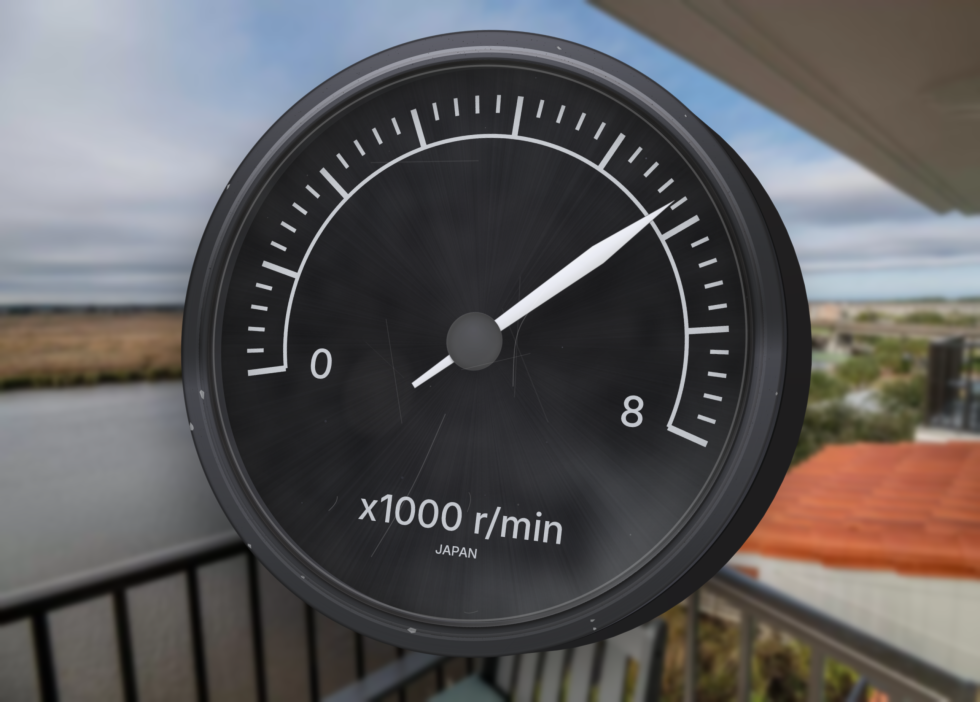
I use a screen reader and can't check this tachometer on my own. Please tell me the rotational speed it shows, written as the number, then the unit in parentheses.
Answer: 5800 (rpm)
